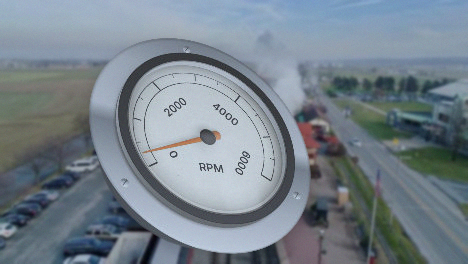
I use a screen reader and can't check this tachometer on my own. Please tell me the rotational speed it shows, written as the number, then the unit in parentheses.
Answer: 250 (rpm)
